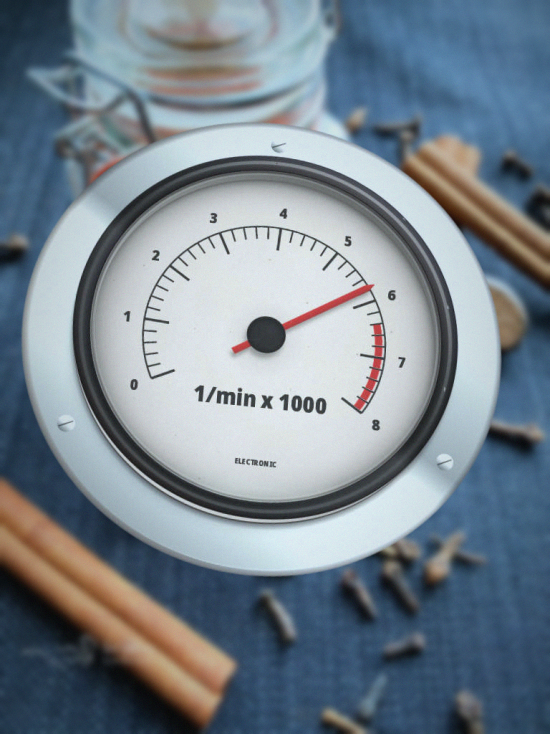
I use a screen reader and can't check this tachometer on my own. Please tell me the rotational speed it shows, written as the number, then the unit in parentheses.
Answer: 5800 (rpm)
